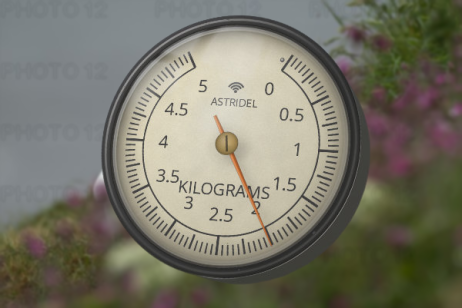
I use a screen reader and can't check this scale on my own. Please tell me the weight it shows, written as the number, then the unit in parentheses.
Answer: 2 (kg)
